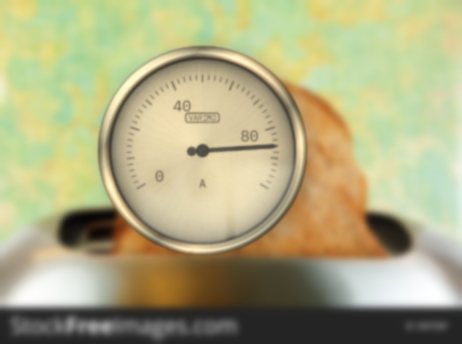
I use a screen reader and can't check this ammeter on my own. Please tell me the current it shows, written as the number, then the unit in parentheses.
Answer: 86 (A)
